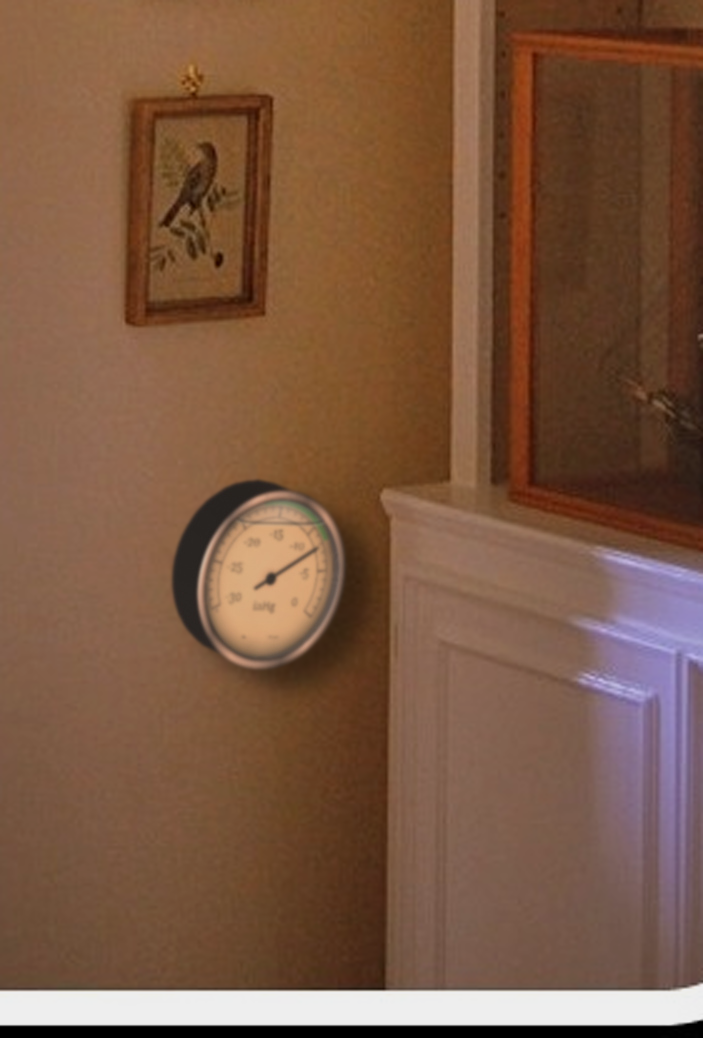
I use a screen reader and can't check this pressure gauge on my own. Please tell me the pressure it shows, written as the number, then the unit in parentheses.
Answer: -8 (inHg)
